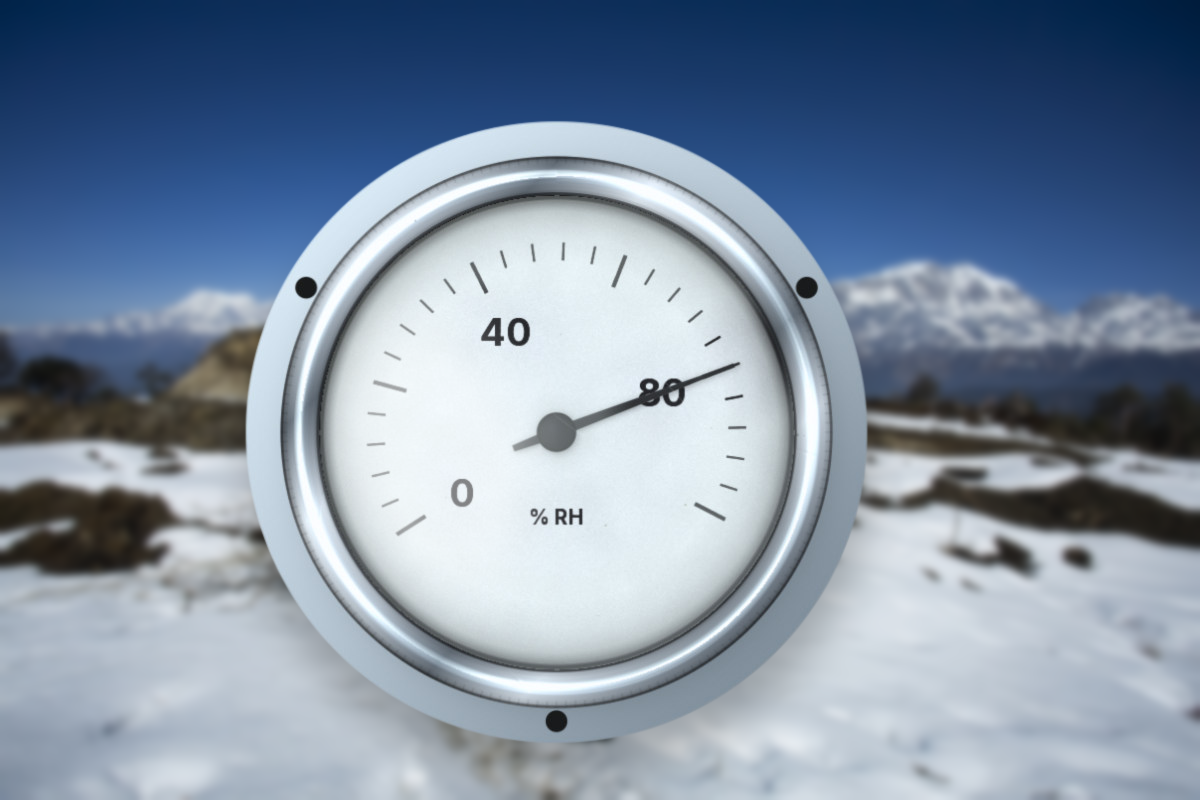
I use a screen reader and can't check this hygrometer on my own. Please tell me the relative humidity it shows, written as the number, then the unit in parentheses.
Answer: 80 (%)
